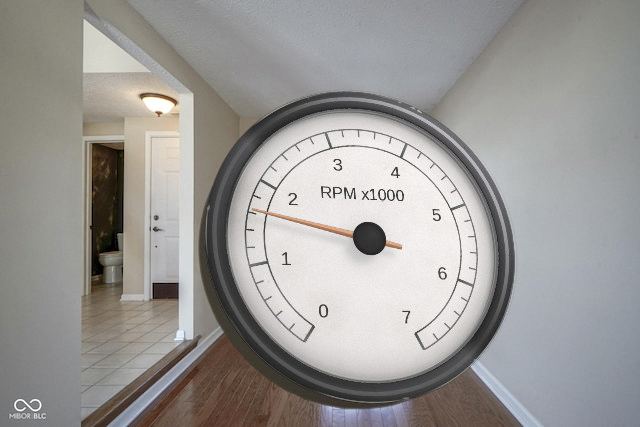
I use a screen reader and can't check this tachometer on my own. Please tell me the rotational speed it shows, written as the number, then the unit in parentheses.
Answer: 1600 (rpm)
